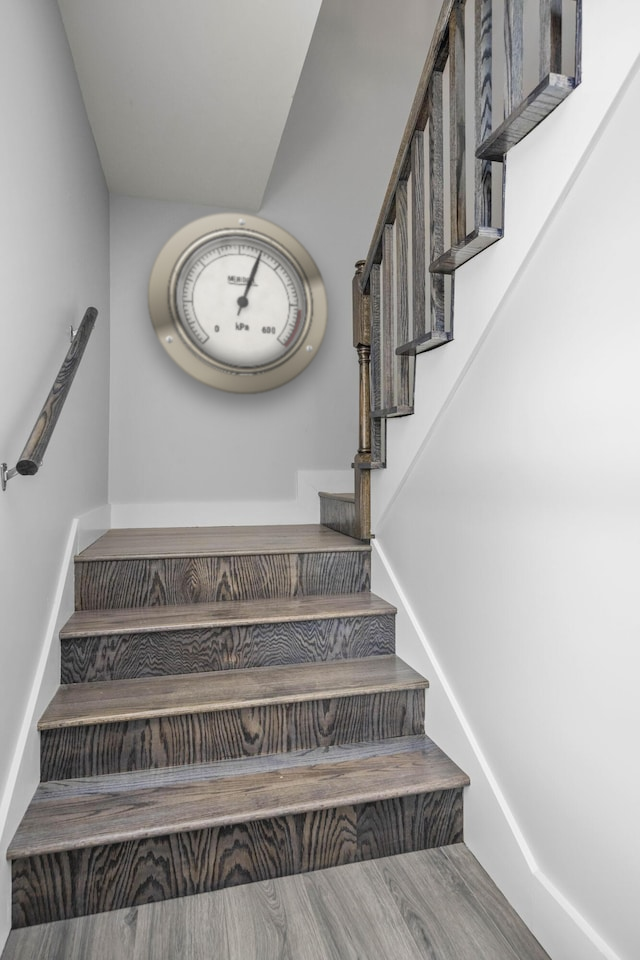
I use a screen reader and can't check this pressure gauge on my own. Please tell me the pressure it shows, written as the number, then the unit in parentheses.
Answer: 350 (kPa)
